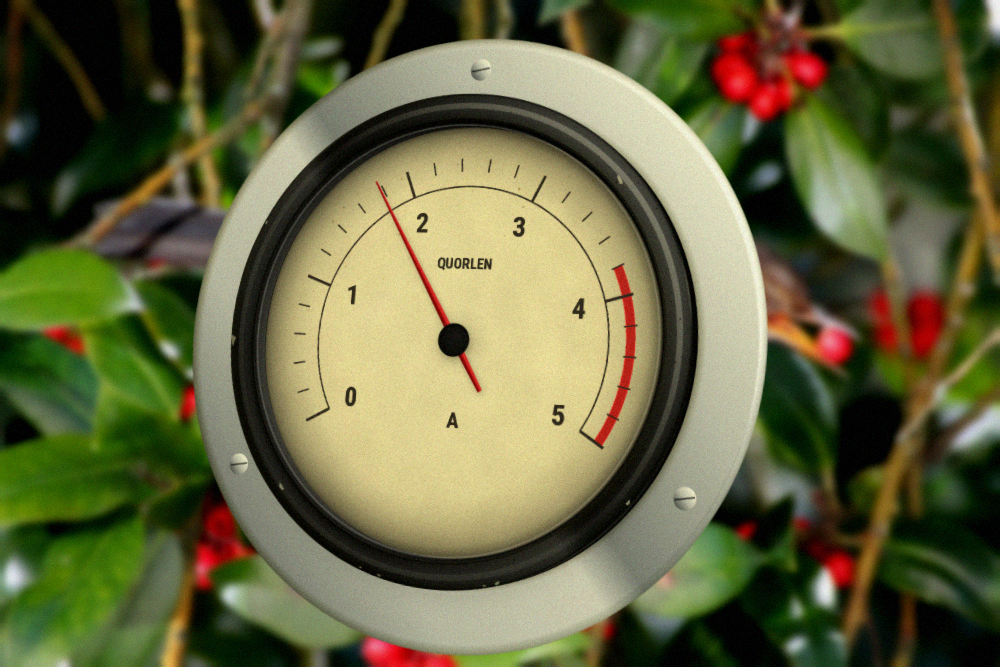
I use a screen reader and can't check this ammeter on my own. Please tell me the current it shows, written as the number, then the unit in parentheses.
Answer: 1.8 (A)
